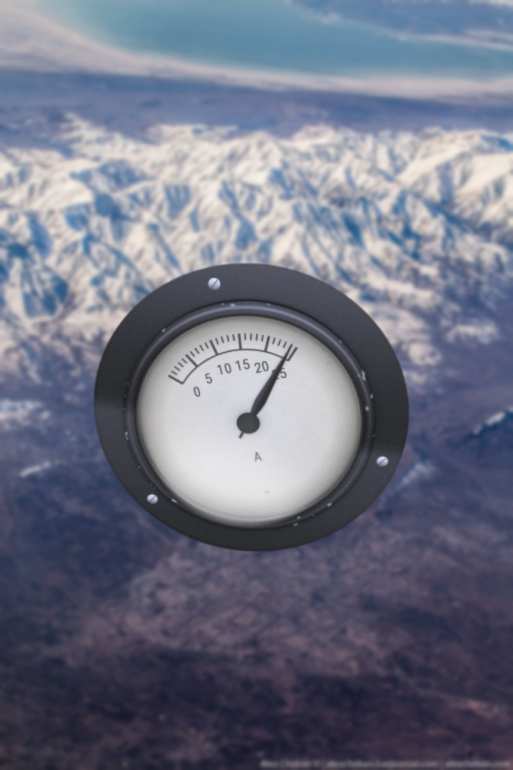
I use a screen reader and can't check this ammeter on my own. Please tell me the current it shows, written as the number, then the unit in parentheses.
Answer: 24 (A)
